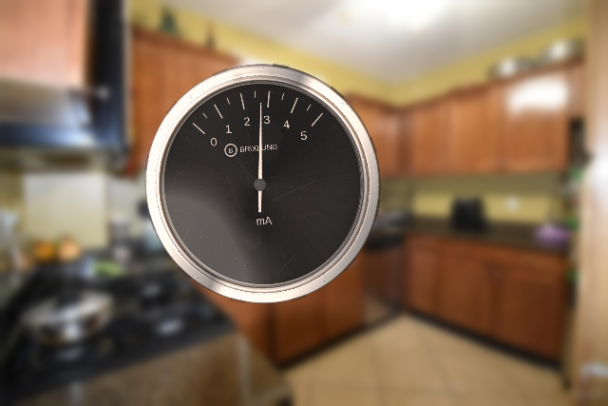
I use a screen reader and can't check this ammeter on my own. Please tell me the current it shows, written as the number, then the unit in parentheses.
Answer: 2.75 (mA)
